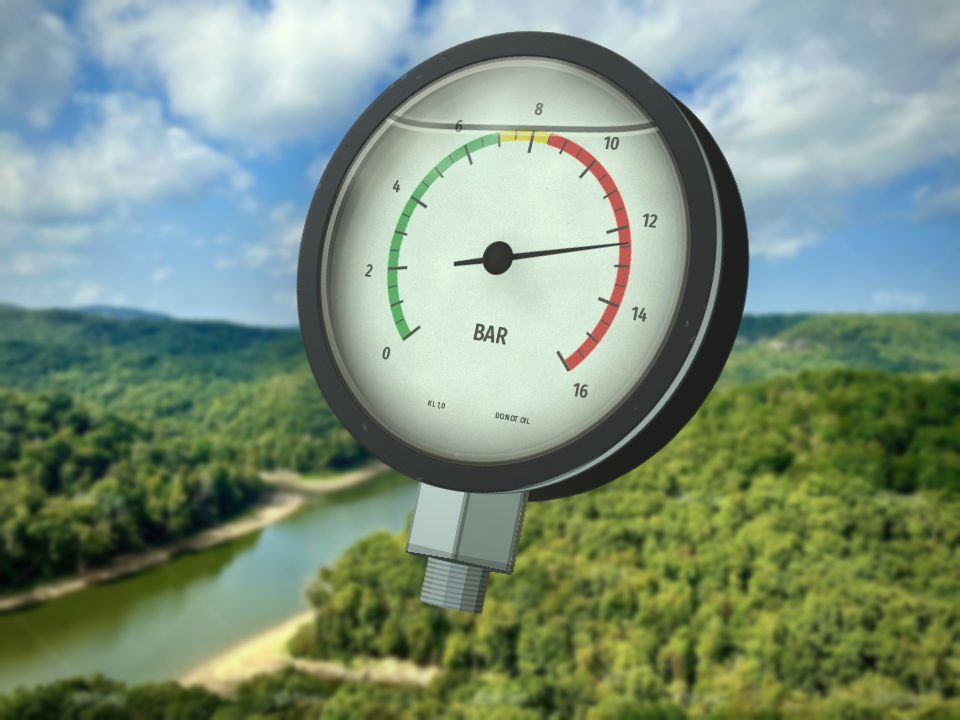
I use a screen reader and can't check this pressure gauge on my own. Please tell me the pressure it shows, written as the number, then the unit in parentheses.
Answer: 12.5 (bar)
